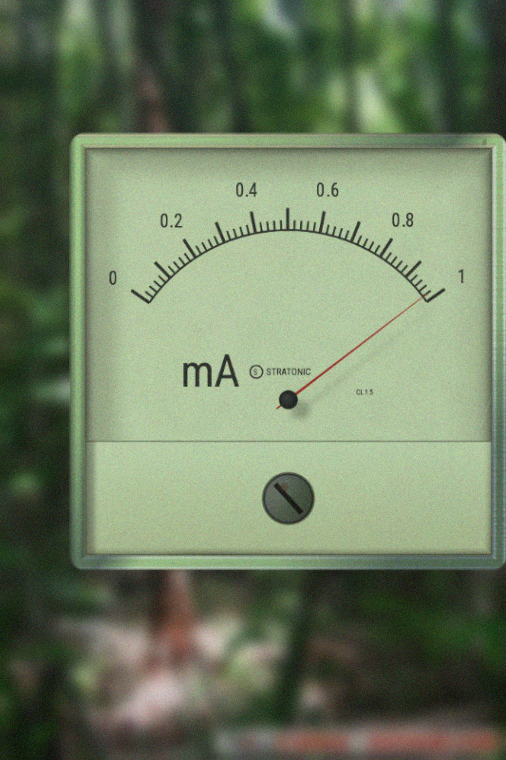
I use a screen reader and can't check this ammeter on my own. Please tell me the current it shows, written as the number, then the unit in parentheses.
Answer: 0.98 (mA)
